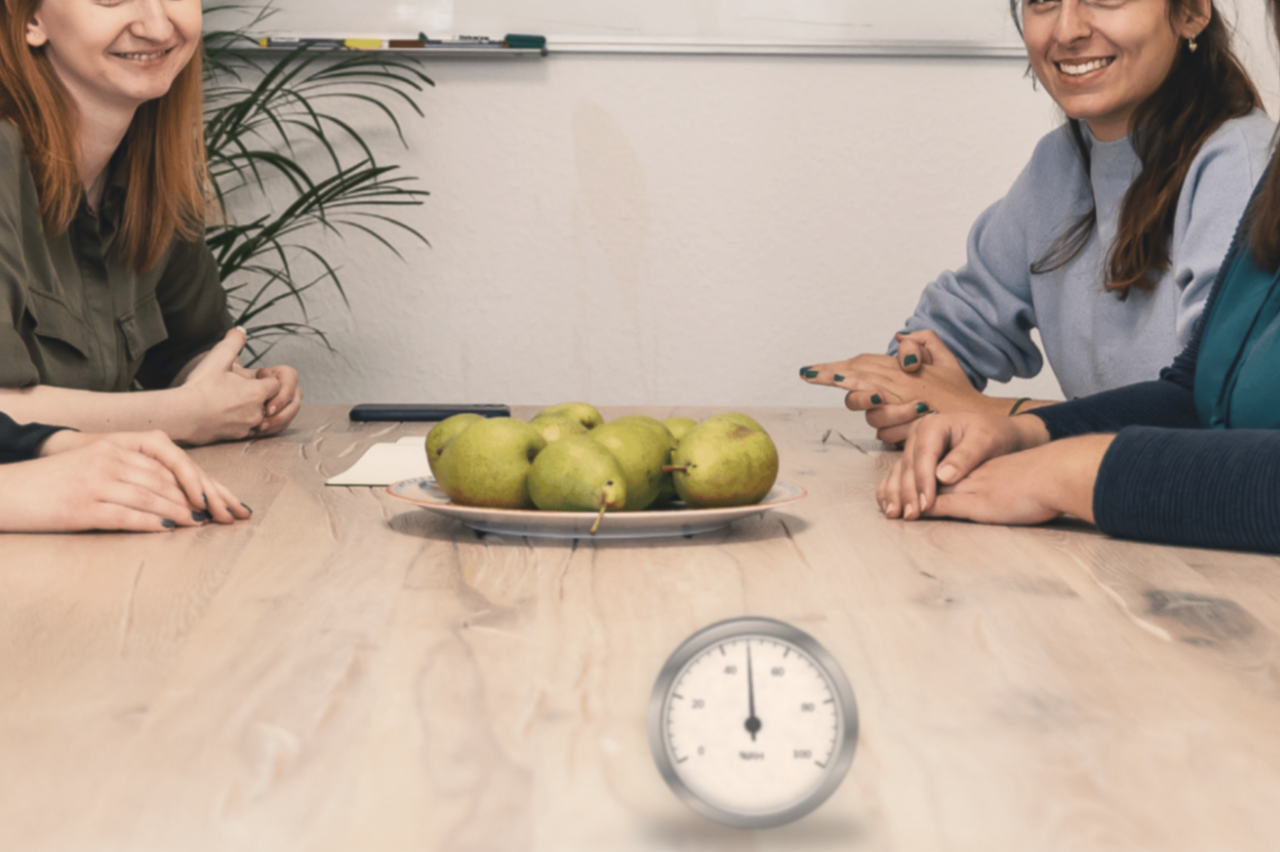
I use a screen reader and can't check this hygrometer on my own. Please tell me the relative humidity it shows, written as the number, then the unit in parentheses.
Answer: 48 (%)
